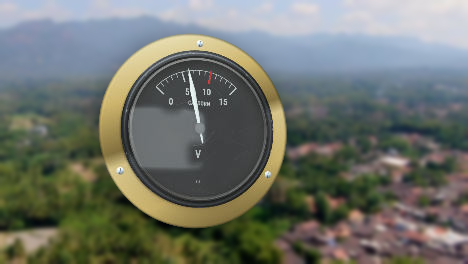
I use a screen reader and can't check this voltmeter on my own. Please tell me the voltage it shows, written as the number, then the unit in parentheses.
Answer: 6 (V)
